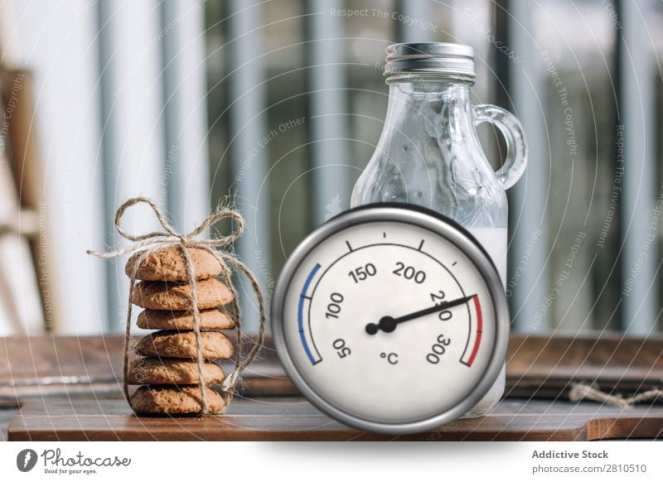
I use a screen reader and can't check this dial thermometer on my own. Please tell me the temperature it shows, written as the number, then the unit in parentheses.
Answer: 250 (°C)
